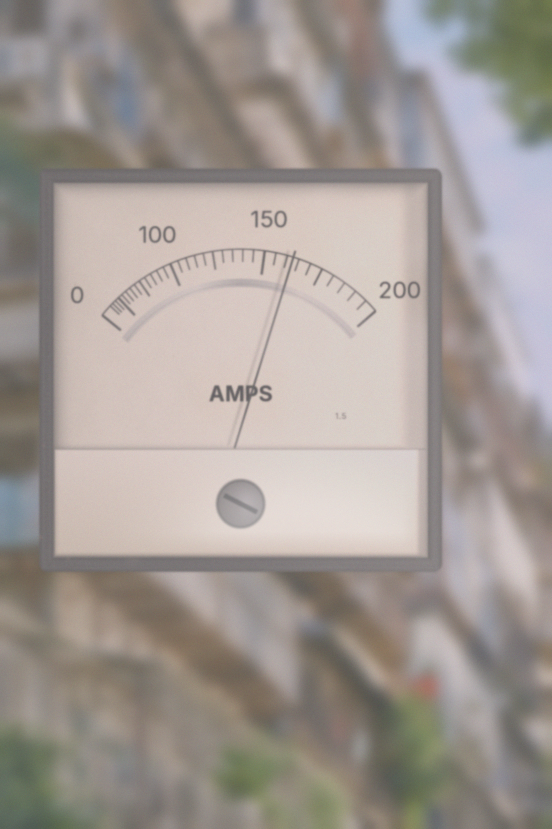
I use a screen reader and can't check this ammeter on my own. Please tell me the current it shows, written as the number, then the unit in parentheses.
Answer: 162.5 (A)
